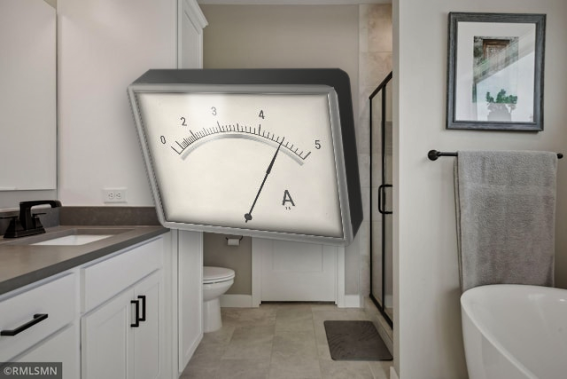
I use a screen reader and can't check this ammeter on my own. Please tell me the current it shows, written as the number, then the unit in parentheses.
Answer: 4.5 (A)
